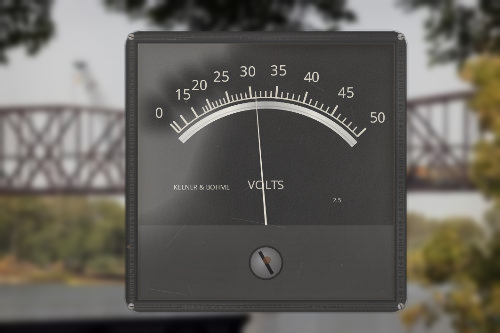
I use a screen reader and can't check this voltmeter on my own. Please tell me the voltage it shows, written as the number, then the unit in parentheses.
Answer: 31 (V)
